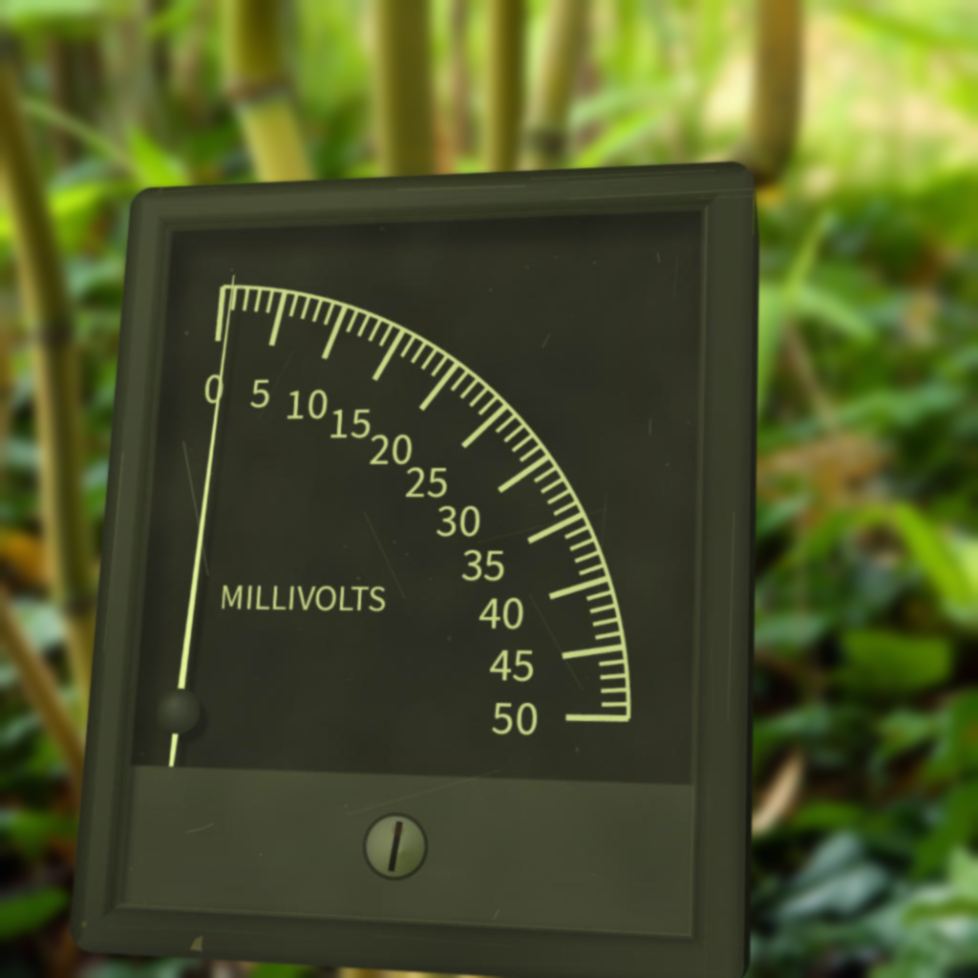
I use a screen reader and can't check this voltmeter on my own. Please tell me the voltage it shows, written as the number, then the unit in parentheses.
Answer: 1 (mV)
